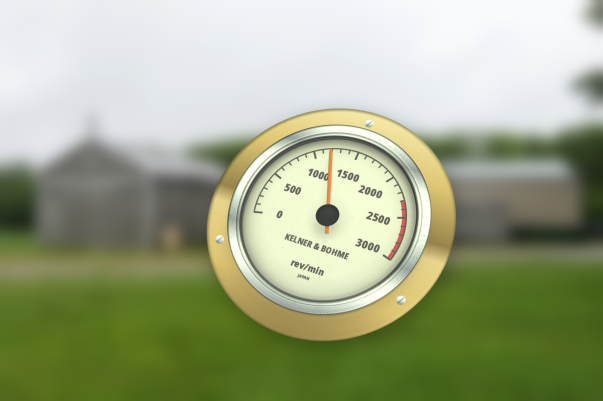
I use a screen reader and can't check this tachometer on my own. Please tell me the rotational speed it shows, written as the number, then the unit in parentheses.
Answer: 1200 (rpm)
